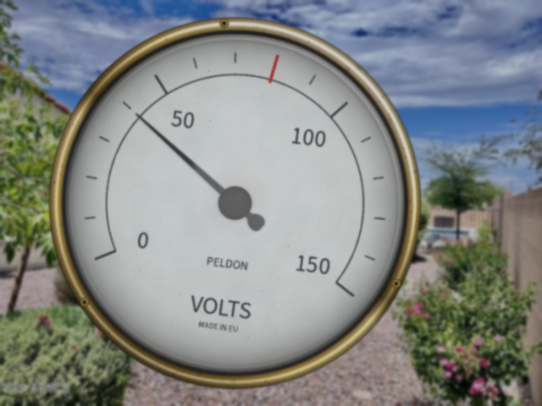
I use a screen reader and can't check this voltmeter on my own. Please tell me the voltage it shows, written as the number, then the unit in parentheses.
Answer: 40 (V)
